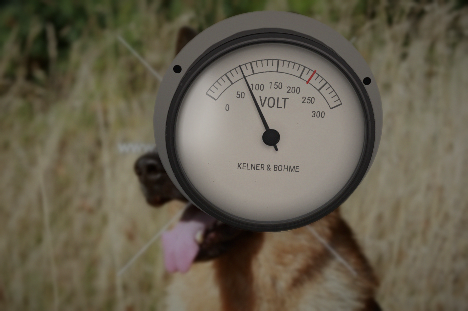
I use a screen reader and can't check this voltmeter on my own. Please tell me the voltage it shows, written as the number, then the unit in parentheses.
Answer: 80 (V)
